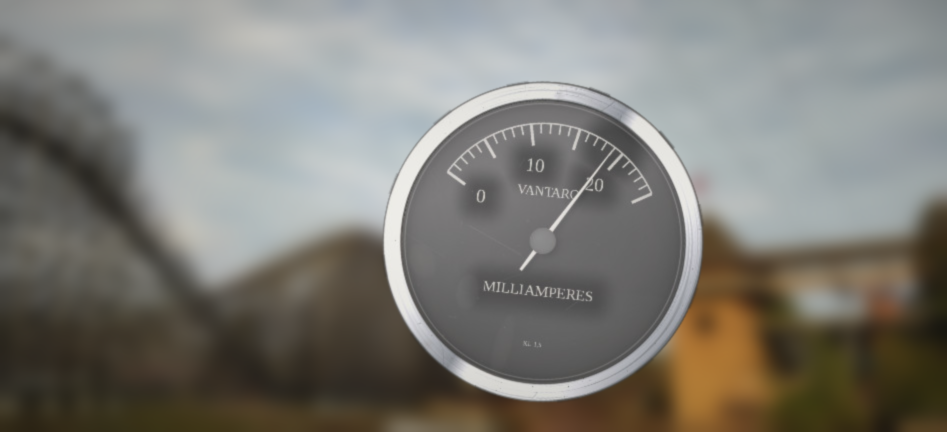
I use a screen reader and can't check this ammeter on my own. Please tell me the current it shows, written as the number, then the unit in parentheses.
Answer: 19 (mA)
